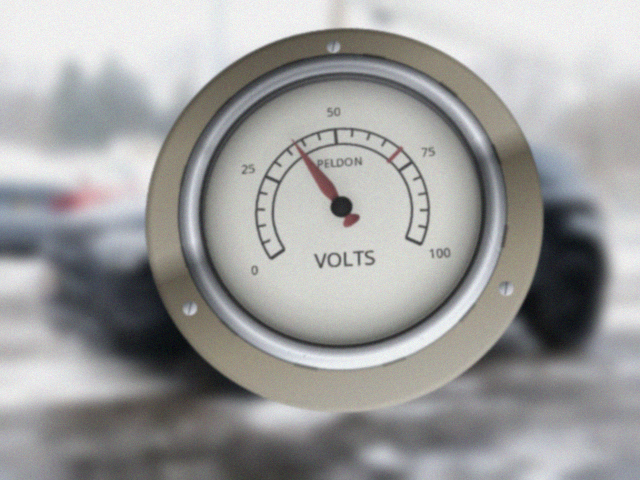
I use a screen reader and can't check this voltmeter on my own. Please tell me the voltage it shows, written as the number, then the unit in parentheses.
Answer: 37.5 (V)
